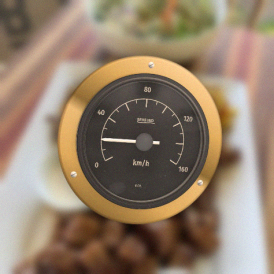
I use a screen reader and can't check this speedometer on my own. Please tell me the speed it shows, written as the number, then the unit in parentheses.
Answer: 20 (km/h)
